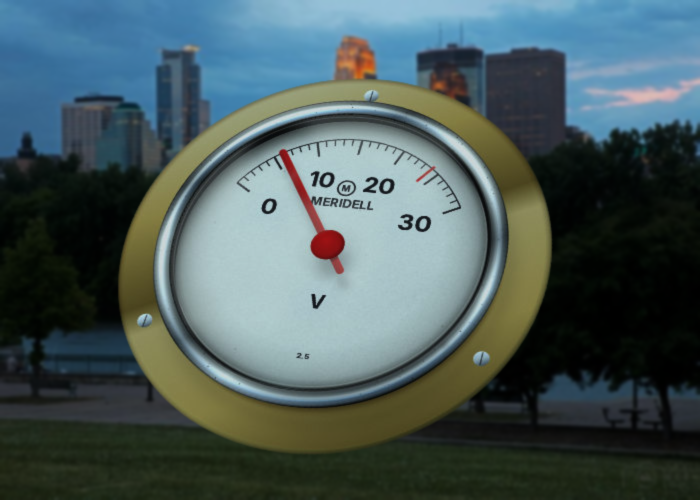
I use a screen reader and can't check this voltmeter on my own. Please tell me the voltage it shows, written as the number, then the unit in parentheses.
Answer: 6 (V)
